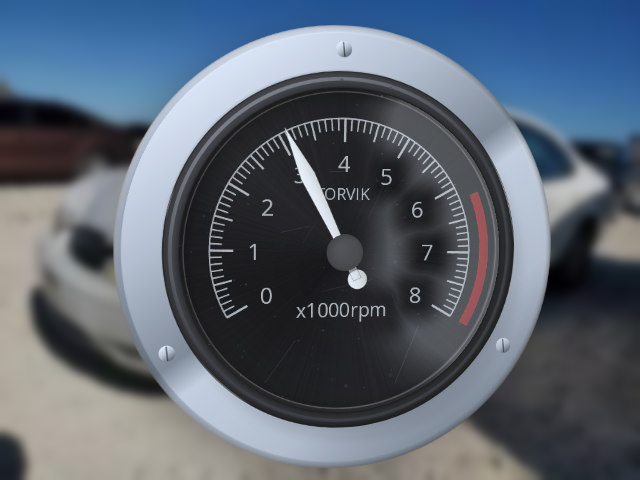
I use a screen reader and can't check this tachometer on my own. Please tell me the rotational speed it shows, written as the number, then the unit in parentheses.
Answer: 3100 (rpm)
